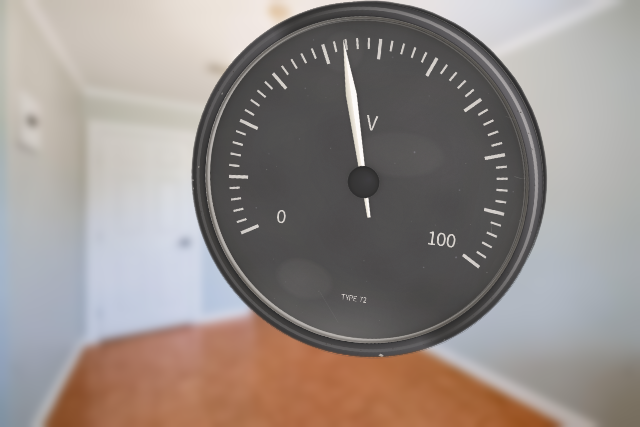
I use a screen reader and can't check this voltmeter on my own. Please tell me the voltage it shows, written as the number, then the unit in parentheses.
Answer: 44 (V)
